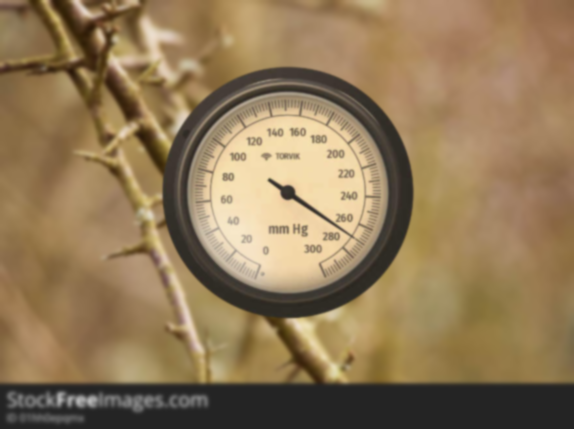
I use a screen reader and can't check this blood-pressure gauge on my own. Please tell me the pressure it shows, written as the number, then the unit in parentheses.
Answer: 270 (mmHg)
